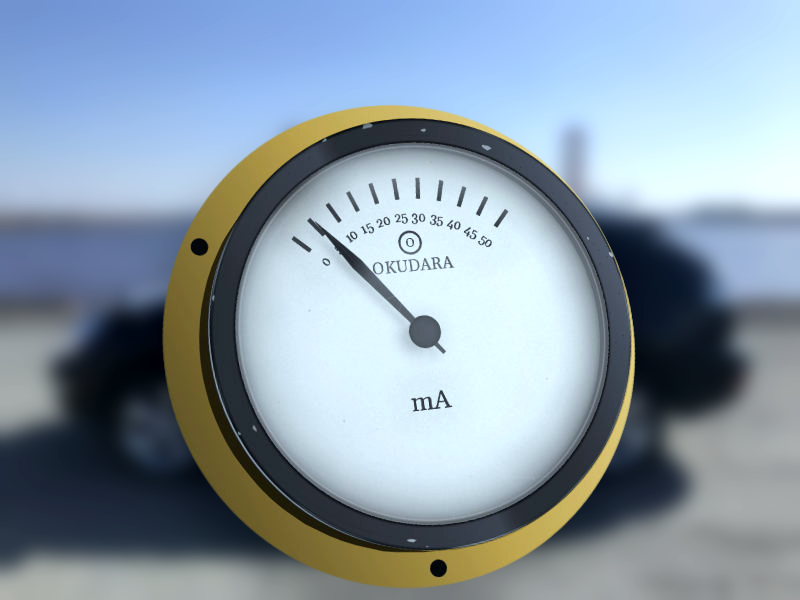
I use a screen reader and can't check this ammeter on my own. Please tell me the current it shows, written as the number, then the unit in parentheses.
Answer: 5 (mA)
